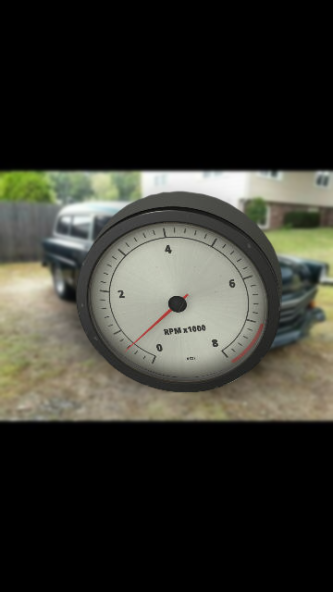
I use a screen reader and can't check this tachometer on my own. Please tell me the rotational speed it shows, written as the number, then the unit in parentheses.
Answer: 600 (rpm)
